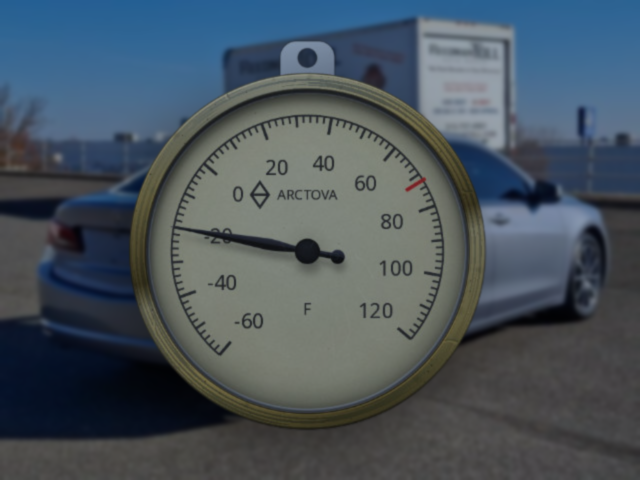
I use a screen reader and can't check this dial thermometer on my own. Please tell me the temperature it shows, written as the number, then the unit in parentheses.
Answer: -20 (°F)
